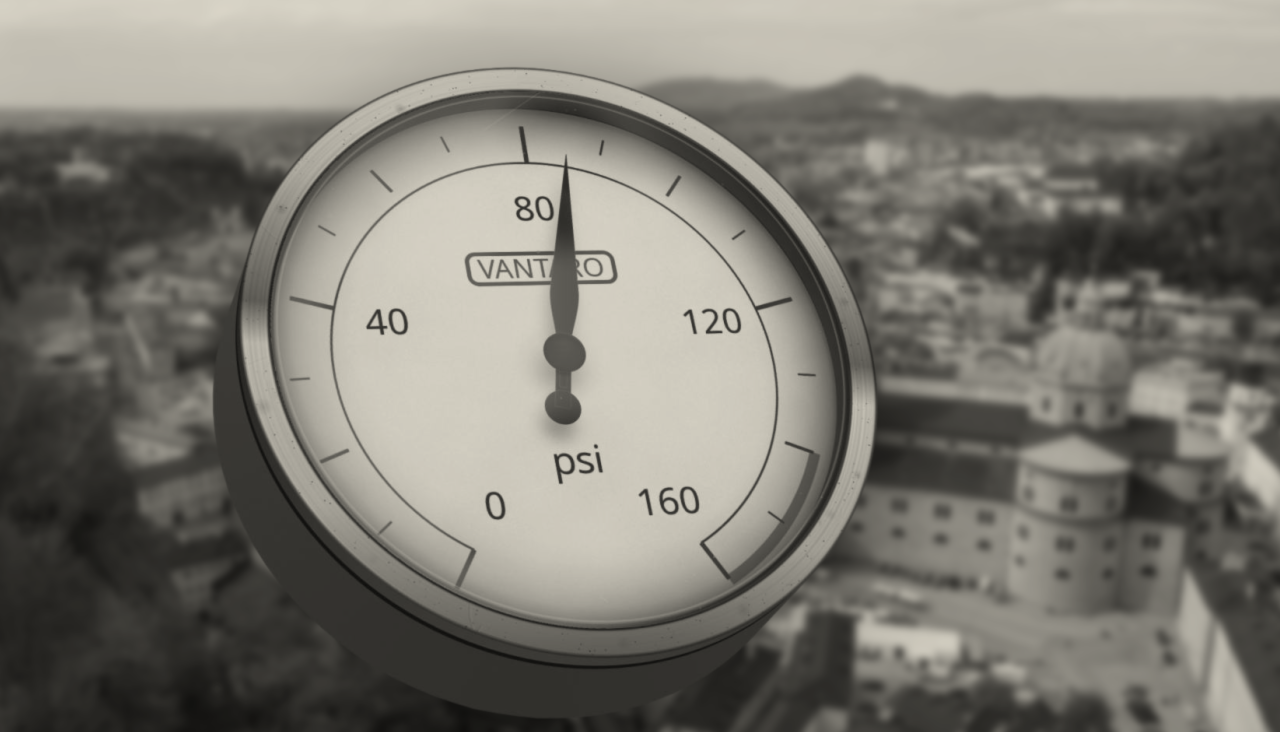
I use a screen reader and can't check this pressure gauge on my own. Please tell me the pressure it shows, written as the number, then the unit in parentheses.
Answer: 85 (psi)
